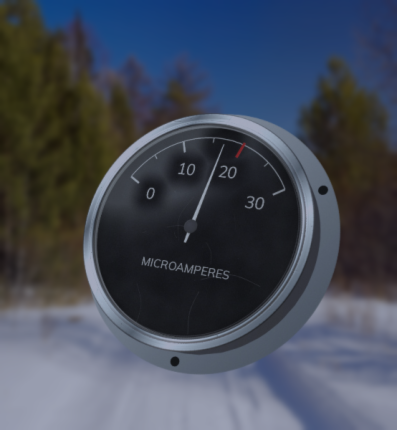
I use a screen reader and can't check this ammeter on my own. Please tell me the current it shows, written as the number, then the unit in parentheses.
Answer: 17.5 (µA)
